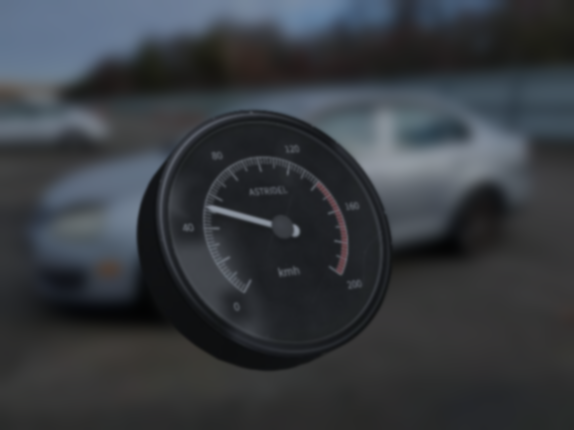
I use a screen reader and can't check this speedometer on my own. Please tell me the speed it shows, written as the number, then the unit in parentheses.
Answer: 50 (km/h)
